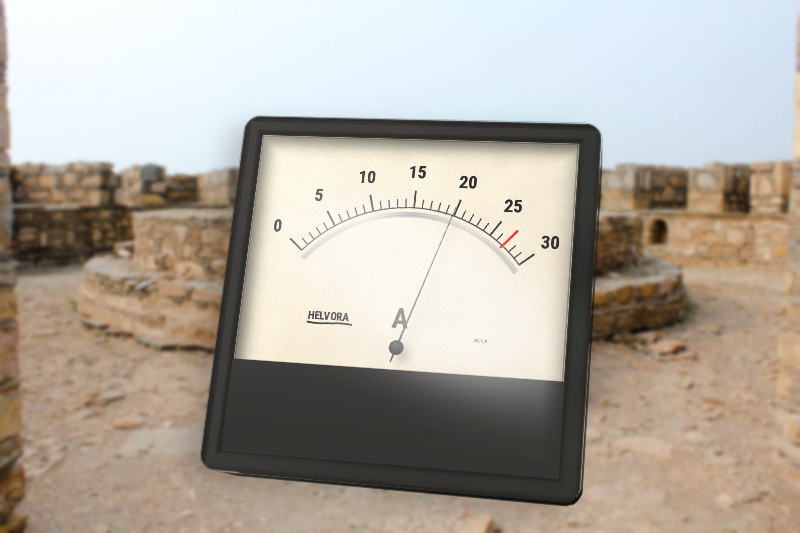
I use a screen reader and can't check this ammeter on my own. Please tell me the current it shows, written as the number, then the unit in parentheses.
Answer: 20 (A)
